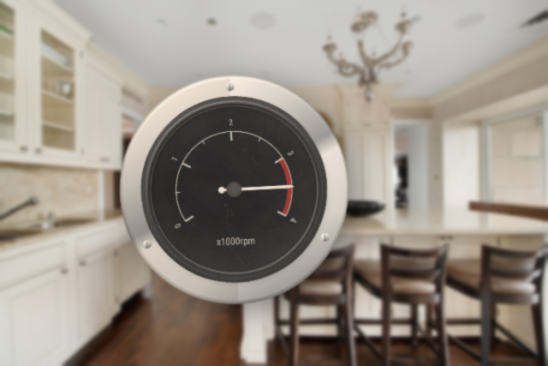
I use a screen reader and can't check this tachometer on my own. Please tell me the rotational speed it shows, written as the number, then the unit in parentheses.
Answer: 3500 (rpm)
